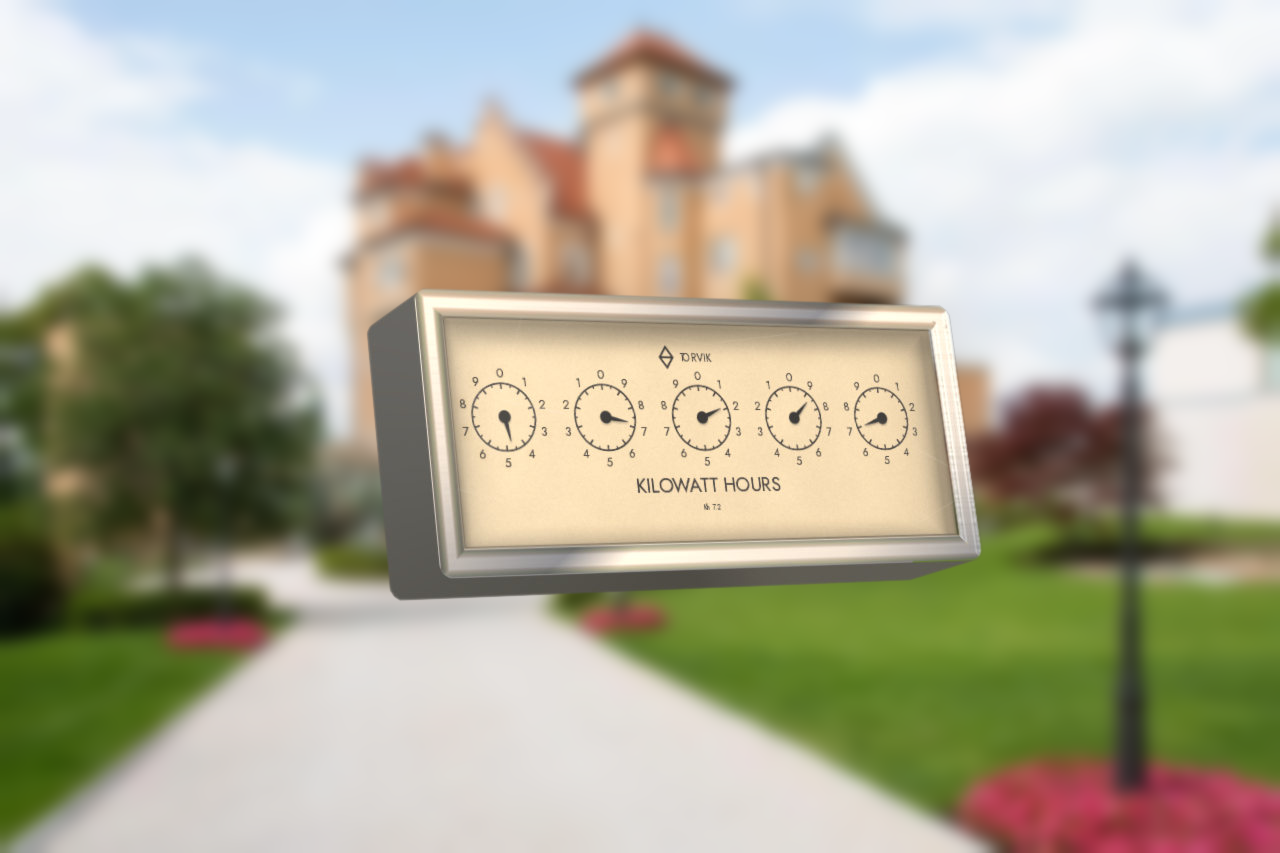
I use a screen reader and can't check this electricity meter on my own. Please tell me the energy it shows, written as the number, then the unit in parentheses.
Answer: 47187 (kWh)
